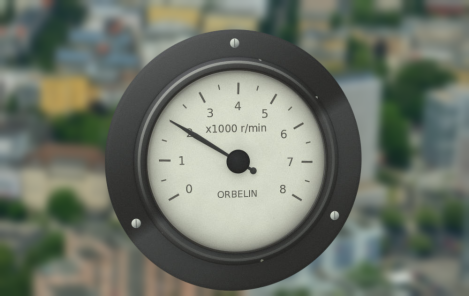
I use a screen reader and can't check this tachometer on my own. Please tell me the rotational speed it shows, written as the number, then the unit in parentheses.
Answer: 2000 (rpm)
